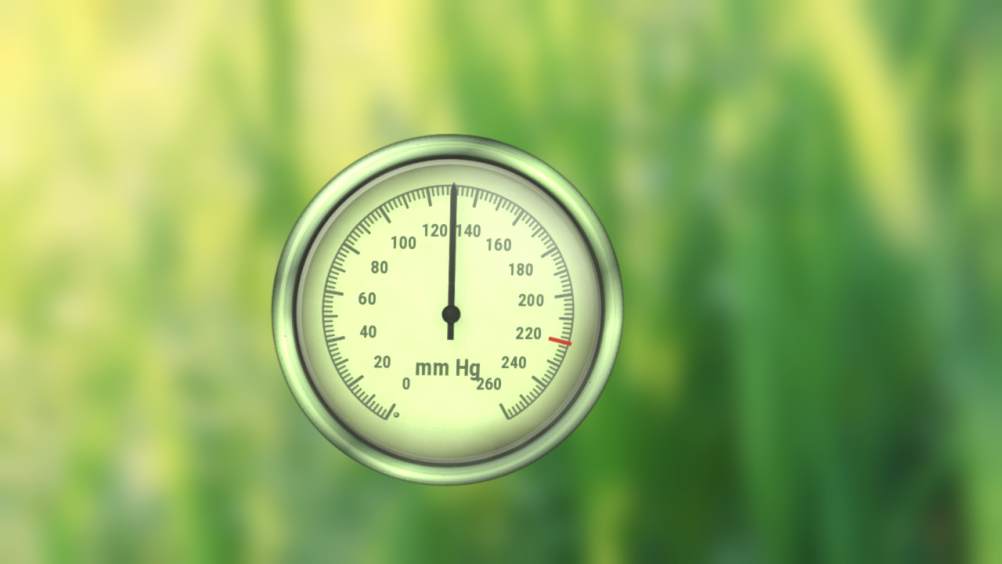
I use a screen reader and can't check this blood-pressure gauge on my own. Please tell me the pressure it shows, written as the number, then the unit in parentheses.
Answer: 130 (mmHg)
